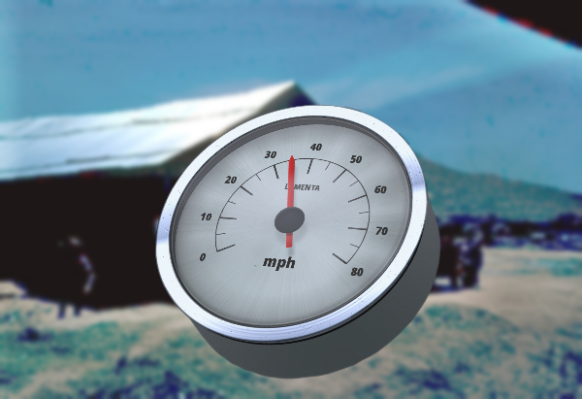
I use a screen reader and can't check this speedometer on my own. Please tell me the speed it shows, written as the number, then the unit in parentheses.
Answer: 35 (mph)
